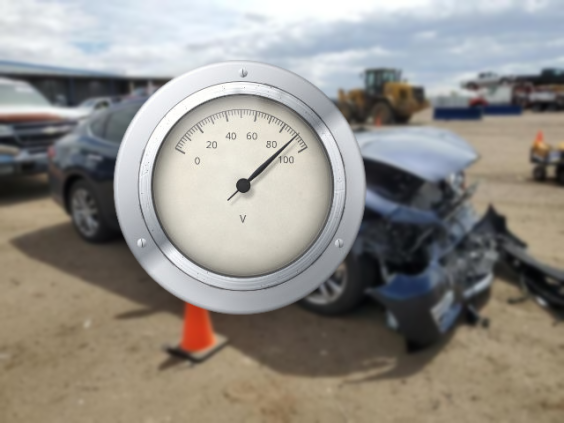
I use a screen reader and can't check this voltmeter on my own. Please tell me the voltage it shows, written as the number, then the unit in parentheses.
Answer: 90 (V)
